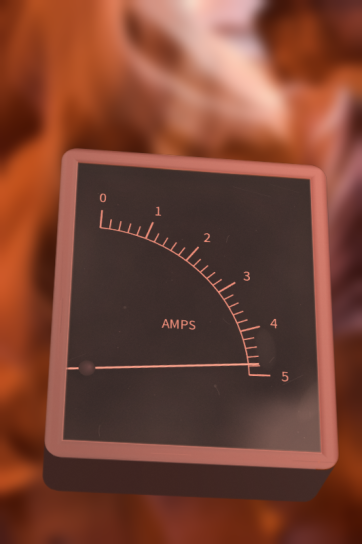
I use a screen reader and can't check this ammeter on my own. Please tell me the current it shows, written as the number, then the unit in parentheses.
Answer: 4.8 (A)
